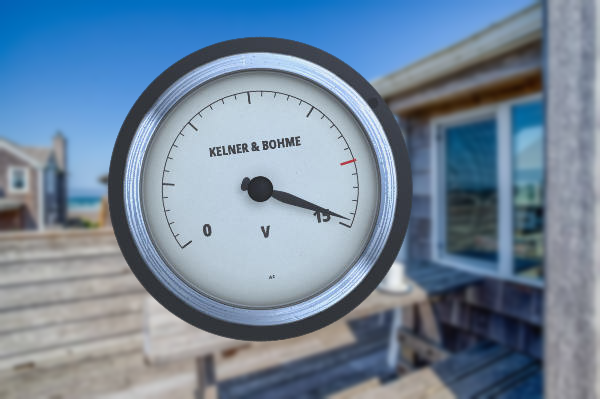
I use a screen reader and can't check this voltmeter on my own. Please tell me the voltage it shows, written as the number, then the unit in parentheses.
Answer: 14.75 (V)
